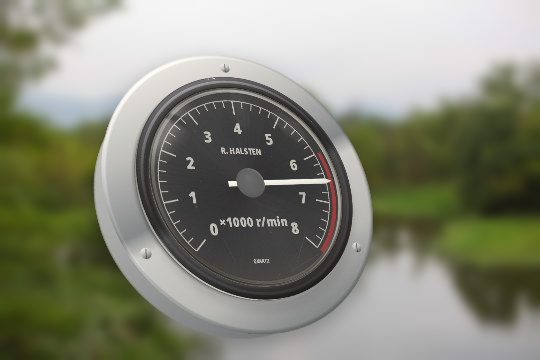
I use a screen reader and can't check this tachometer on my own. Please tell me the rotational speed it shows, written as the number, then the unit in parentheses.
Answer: 6600 (rpm)
